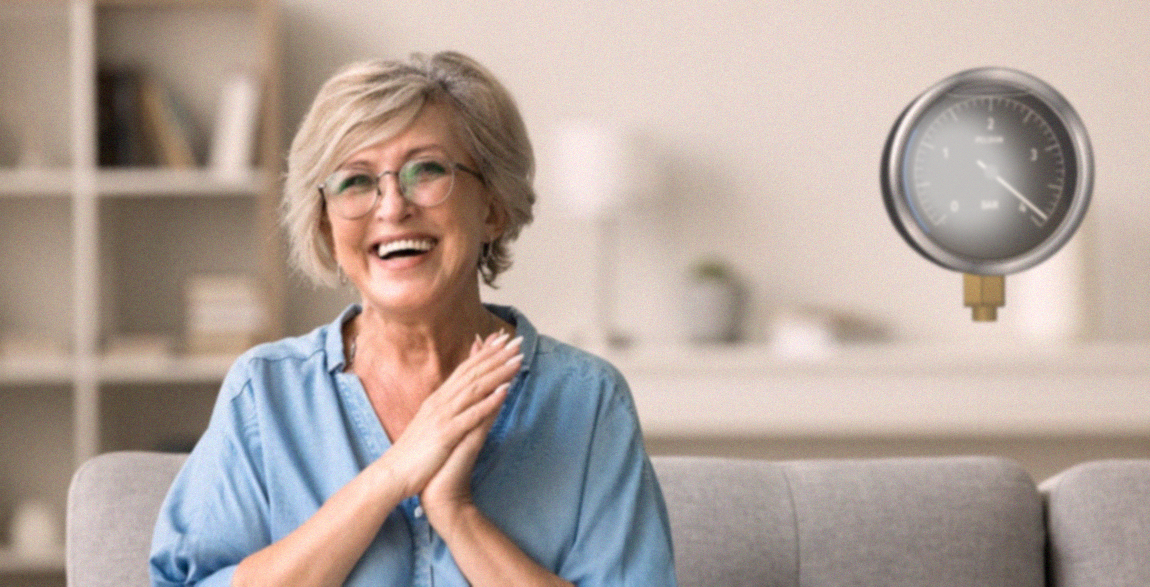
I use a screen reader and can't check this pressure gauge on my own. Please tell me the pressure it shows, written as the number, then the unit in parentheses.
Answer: 3.9 (bar)
